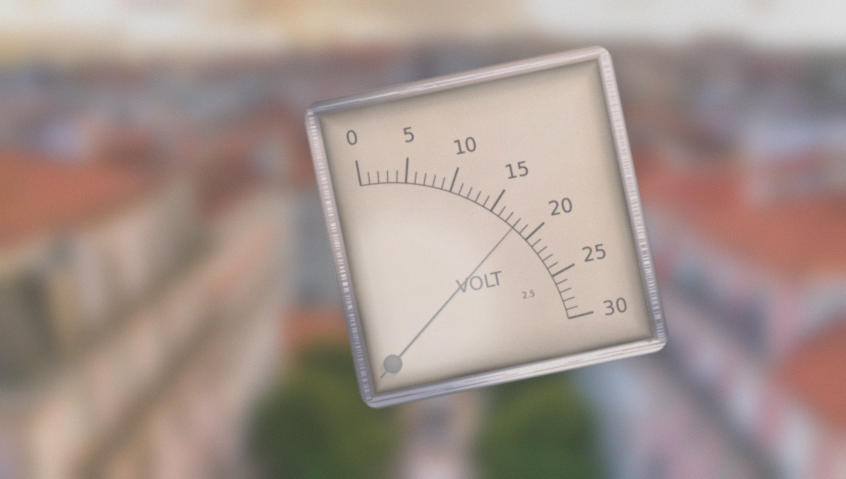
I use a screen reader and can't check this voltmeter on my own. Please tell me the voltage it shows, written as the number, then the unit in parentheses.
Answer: 18 (V)
